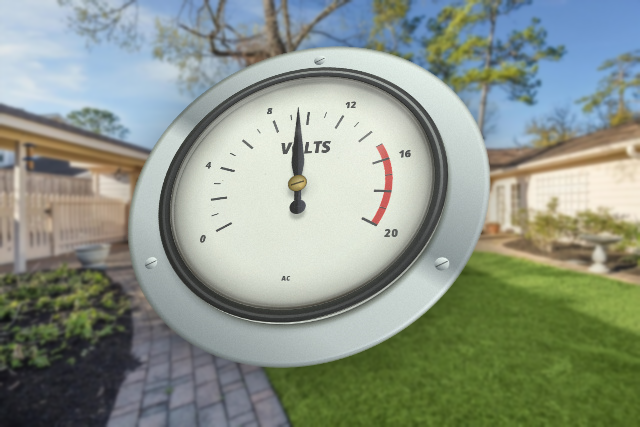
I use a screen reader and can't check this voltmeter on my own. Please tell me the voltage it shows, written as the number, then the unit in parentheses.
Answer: 9.5 (V)
